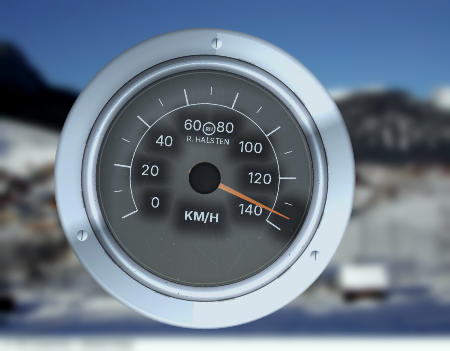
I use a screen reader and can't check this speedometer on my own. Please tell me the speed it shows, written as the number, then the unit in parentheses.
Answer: 135 (km/h)
